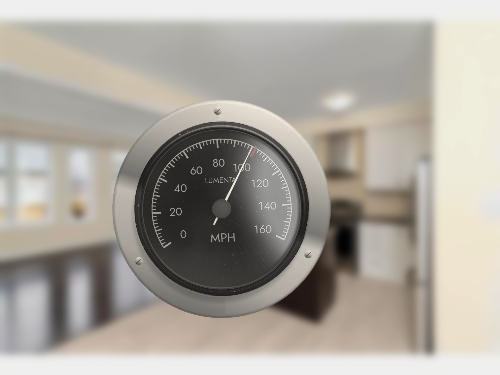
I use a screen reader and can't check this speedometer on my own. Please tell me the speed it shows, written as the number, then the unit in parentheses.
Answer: 100 (mph)
